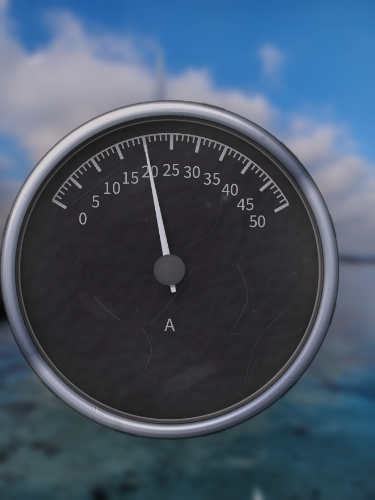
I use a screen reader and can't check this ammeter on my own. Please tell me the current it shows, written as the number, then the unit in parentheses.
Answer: 20 (A)
